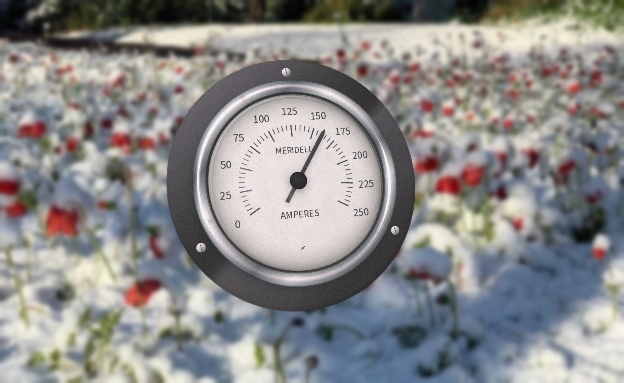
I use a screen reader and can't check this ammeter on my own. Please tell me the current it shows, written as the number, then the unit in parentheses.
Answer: 160 (A)
